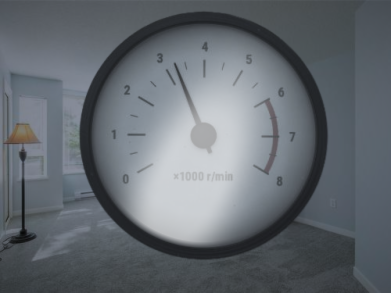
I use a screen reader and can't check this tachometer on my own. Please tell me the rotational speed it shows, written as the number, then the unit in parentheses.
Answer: 3250 (rpm)
